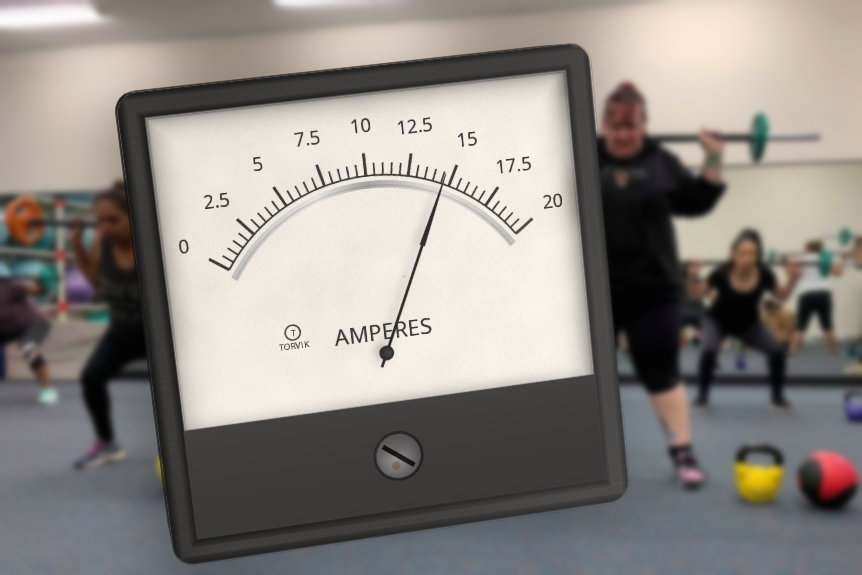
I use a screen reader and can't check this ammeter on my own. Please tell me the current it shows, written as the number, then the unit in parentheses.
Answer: 14.5 (A)
